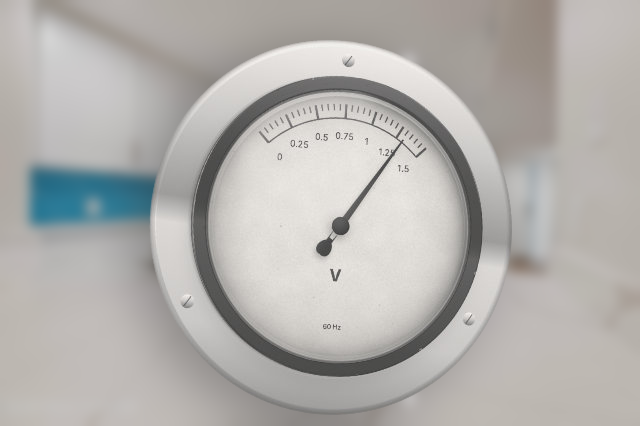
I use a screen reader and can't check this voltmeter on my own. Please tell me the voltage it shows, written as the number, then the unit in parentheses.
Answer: 1.3 (V)
